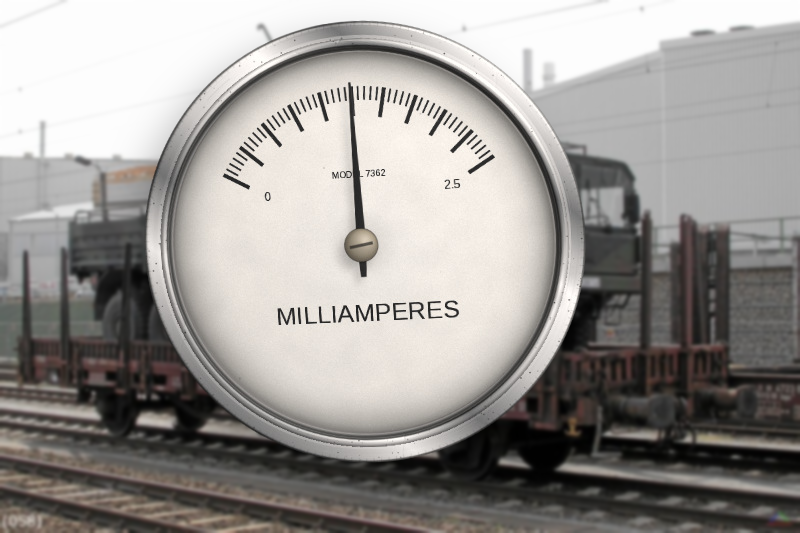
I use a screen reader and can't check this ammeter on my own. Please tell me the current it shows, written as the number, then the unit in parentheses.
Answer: 1.25 (mA)
